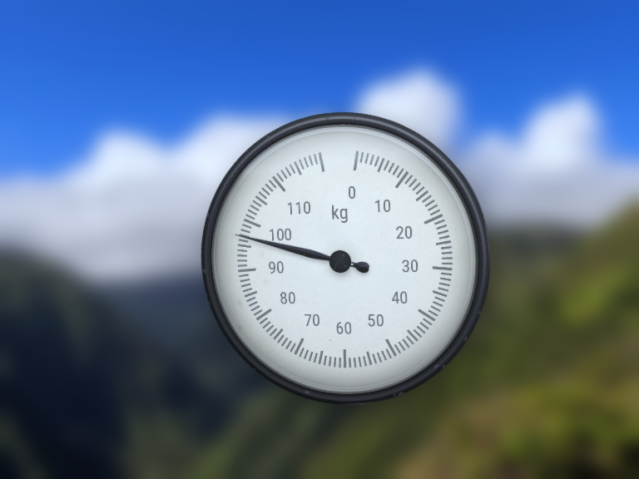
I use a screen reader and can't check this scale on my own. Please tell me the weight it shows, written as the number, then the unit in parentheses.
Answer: 97 (kg)
